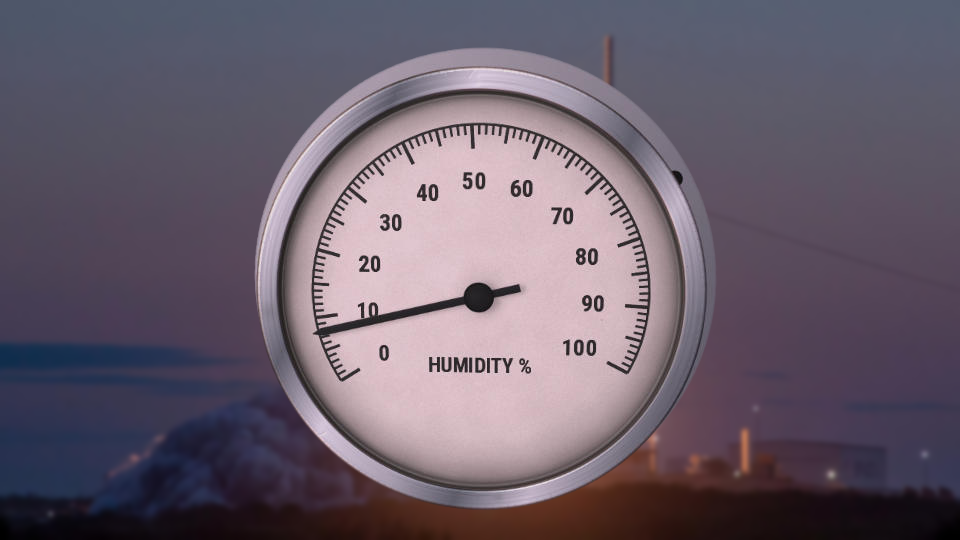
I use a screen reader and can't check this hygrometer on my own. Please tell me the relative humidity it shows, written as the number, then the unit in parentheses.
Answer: 8 (%)
